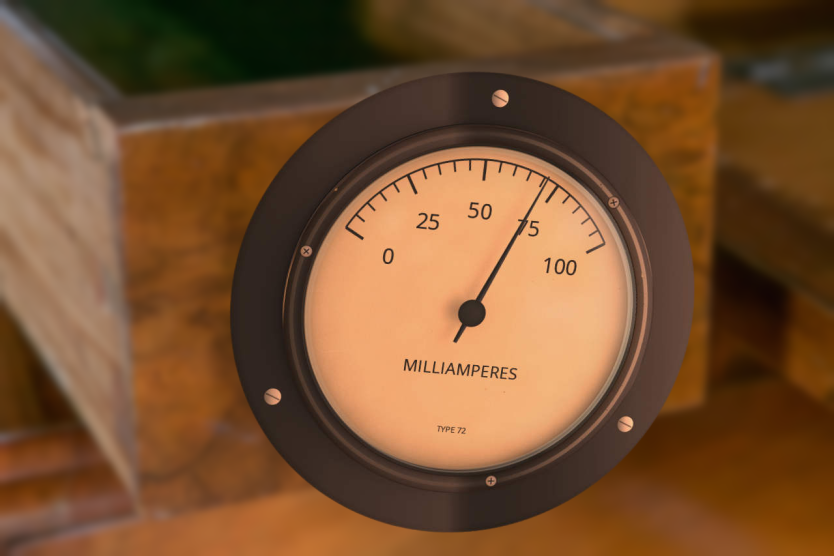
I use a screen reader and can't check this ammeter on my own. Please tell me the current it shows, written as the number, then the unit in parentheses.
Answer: 70 (mA)
